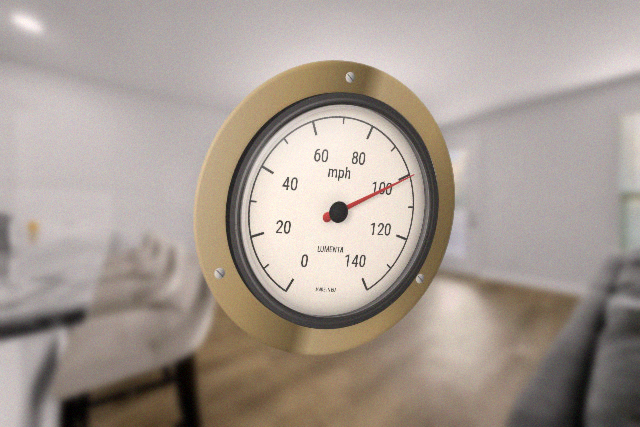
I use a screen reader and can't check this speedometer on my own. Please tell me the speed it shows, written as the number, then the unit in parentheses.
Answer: 100 (mph)
